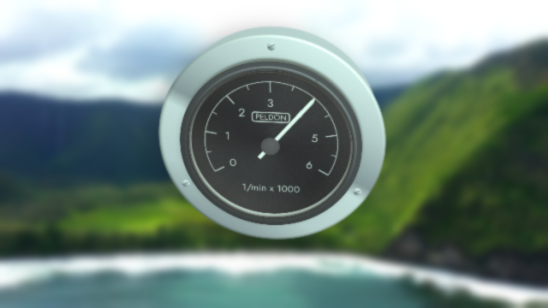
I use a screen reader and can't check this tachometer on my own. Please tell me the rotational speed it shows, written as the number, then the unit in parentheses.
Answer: 4000 (rpm)
